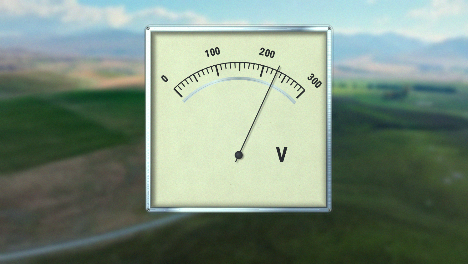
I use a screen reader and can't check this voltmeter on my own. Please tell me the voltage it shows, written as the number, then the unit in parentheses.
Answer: 230 (V)
